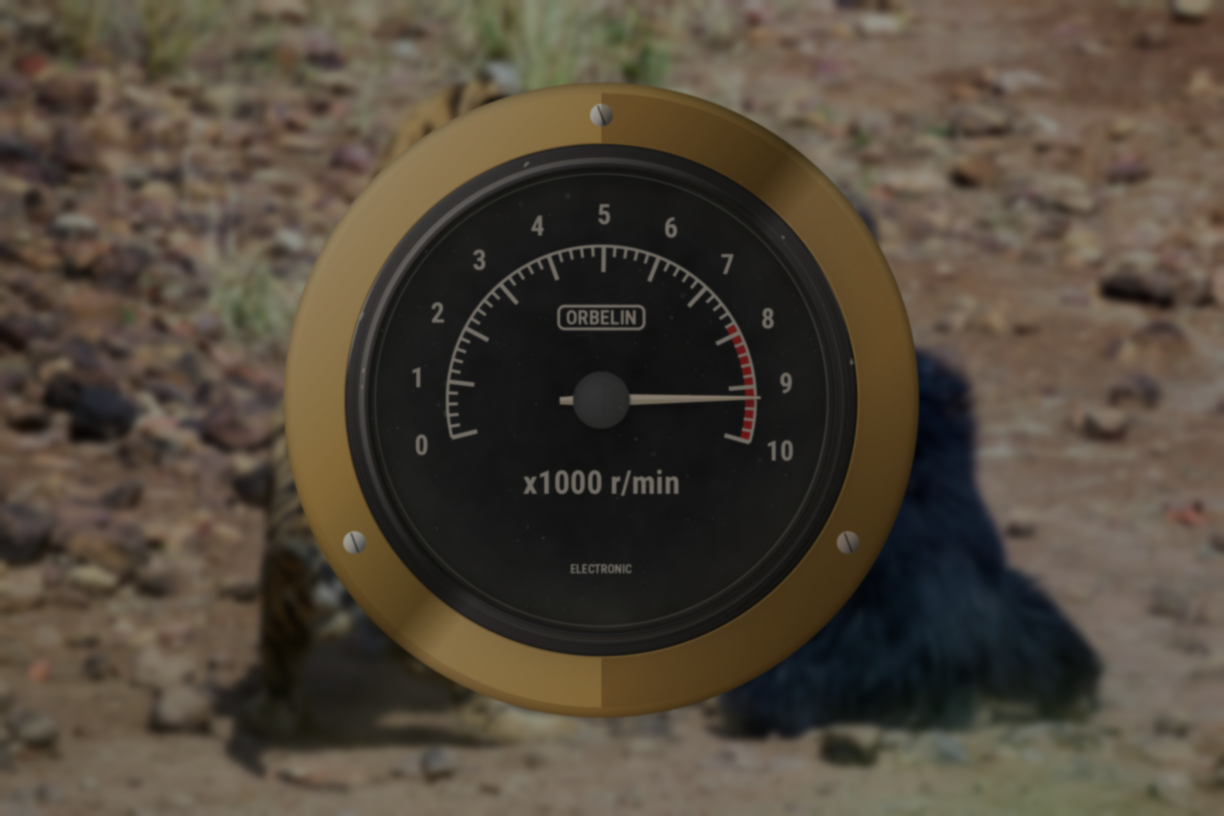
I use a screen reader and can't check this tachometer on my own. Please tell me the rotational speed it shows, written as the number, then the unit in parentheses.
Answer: 9200 (rpm)
